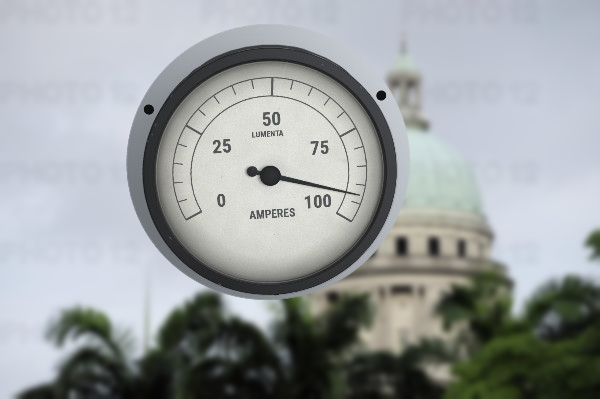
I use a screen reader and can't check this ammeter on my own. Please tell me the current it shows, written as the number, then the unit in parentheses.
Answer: 92.5 (A)
